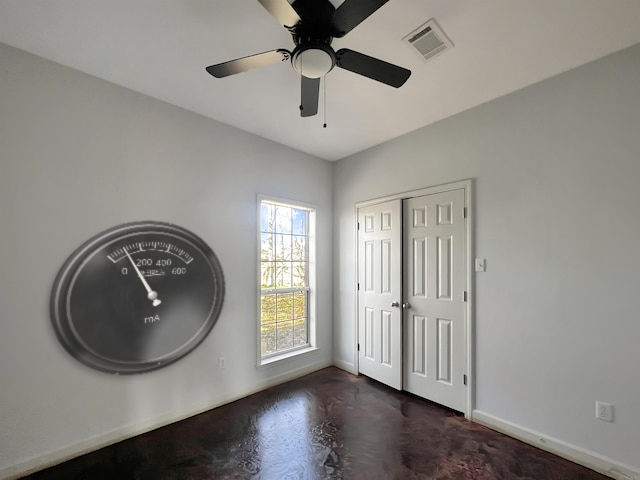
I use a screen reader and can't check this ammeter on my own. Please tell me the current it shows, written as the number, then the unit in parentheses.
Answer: 100 (mA)
